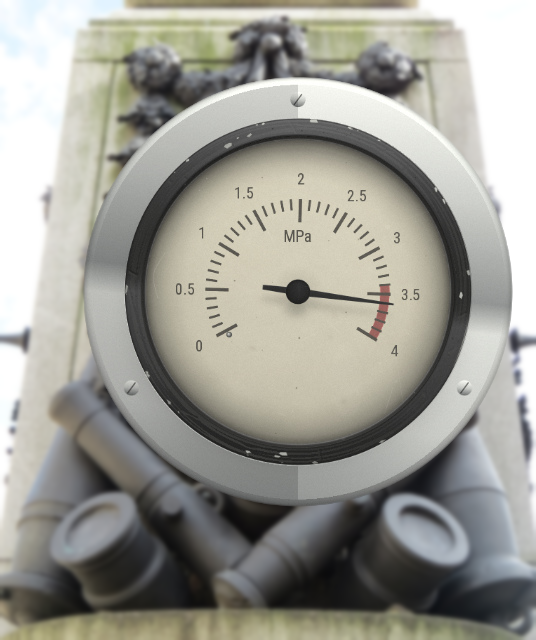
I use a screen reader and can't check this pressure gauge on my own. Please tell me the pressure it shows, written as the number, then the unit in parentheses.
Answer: 3.6 (MPa)
